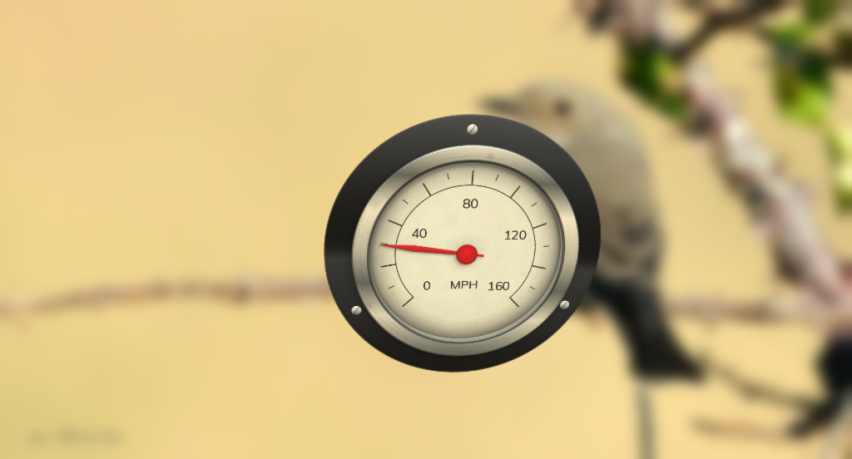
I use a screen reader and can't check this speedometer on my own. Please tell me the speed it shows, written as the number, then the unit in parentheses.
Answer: 30 (mph)
